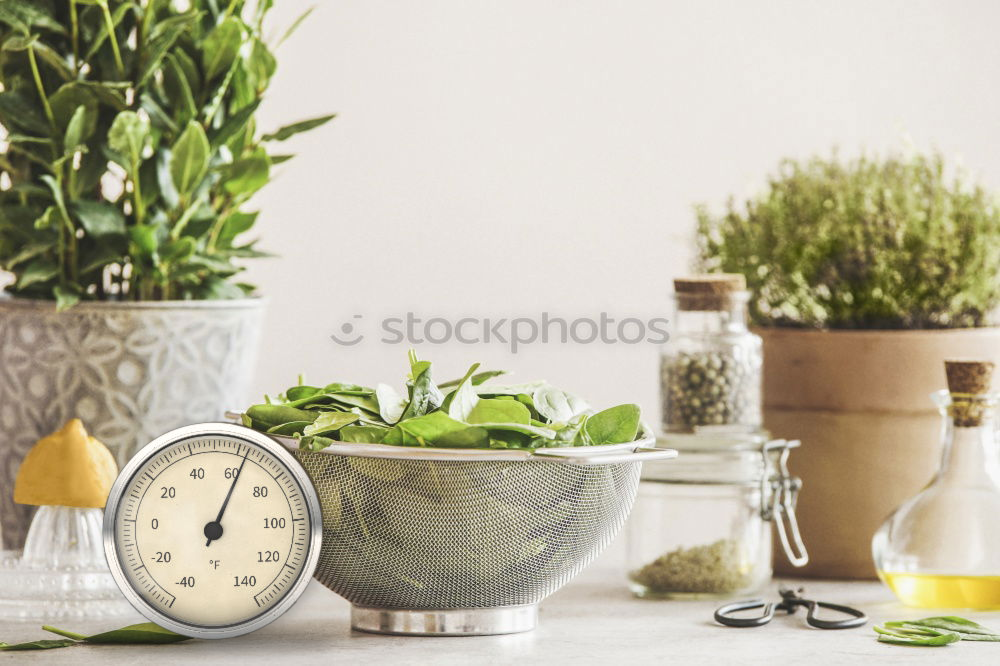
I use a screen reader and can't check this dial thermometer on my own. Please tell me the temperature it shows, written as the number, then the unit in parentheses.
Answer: 64 (°F)
